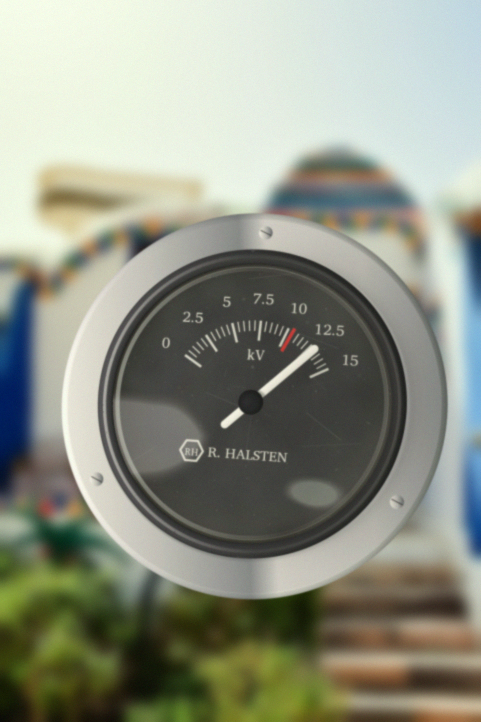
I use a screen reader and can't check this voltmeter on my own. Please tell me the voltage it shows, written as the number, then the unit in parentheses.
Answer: 13 (kV)
